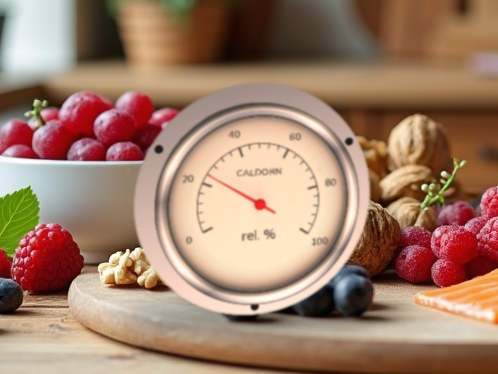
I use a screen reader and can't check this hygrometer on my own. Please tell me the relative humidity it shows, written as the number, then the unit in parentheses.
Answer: 24 (%)
